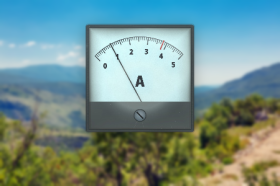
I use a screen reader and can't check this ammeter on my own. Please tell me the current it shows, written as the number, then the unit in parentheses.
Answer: 1 (A)
